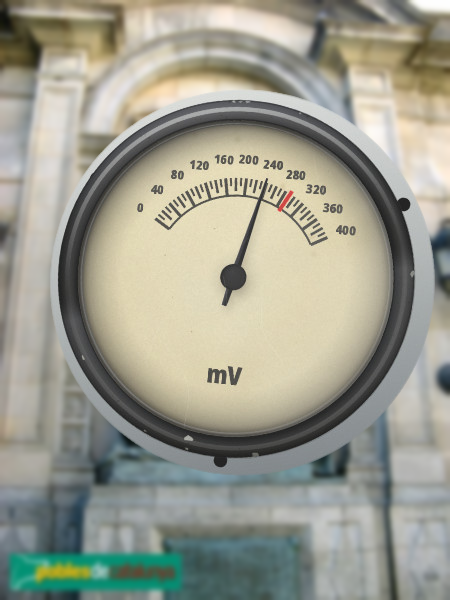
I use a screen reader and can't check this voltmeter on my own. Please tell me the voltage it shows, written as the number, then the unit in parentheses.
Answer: 240 (mV)
